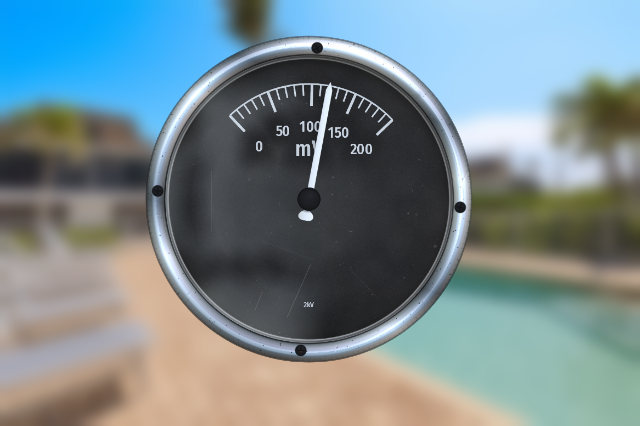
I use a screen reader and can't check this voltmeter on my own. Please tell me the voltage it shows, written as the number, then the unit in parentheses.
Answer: 120 (mV)
